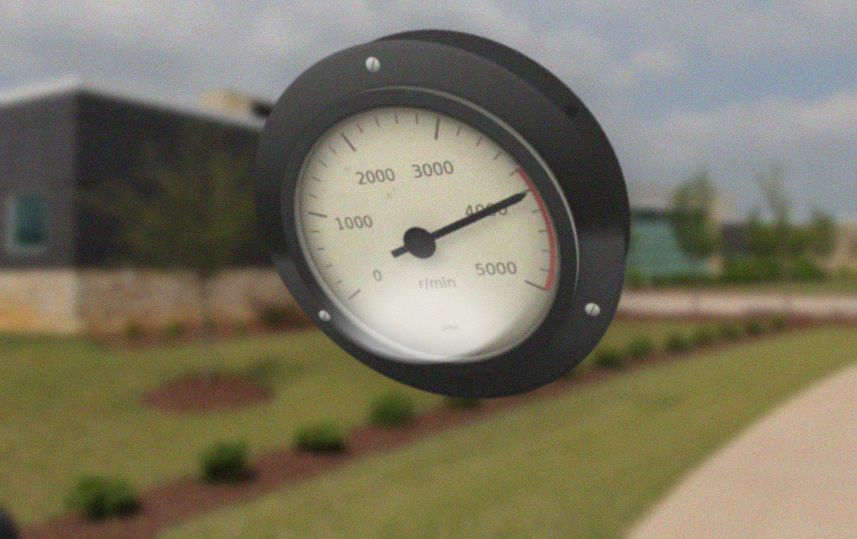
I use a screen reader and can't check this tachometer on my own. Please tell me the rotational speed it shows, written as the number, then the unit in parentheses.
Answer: 4000 (rpm)
